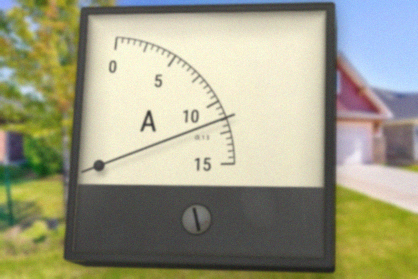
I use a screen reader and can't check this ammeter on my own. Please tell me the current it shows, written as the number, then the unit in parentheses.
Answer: 11.5 (A)
